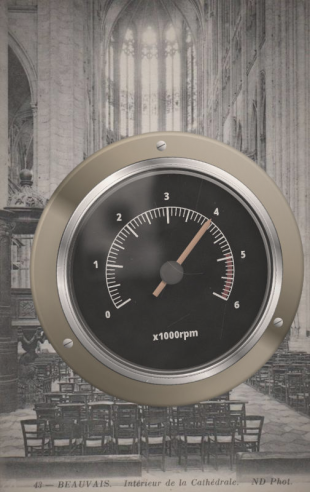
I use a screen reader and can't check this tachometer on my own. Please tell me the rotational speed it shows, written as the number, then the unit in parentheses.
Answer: 4000 (rpm)
